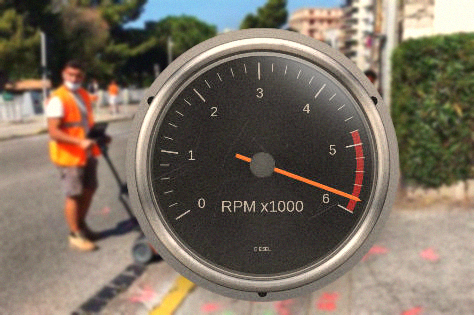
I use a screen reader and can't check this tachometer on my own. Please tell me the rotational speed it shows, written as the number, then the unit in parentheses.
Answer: 5800 (rpm)
